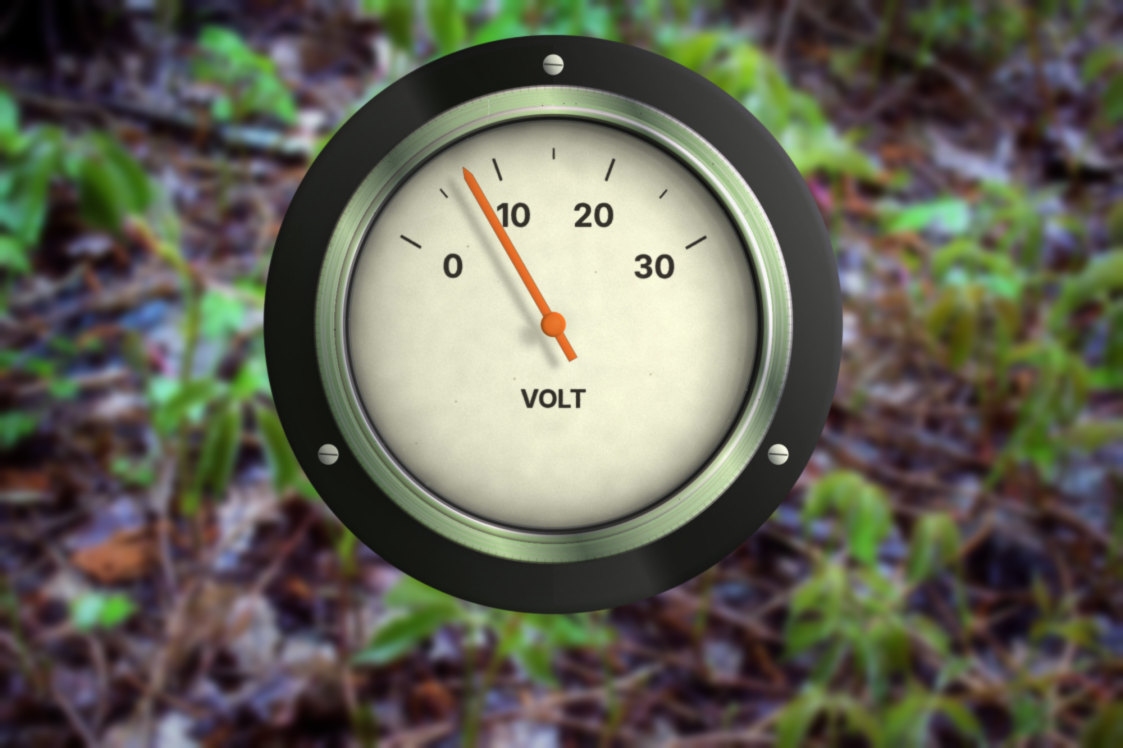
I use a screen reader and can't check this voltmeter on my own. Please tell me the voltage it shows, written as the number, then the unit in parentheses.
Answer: 7.5 (V)
